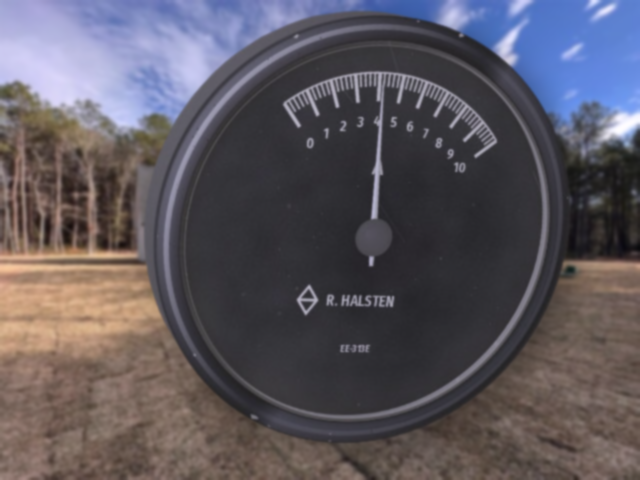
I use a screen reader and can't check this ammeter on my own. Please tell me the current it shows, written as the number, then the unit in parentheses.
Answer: 4 (A)
